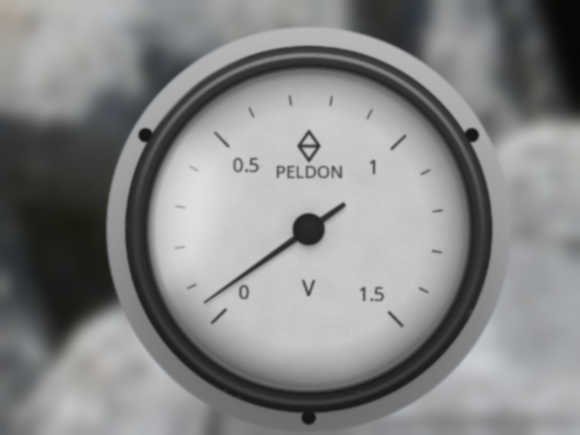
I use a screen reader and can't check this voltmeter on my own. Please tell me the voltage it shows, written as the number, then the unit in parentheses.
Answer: 0.05 (V)
